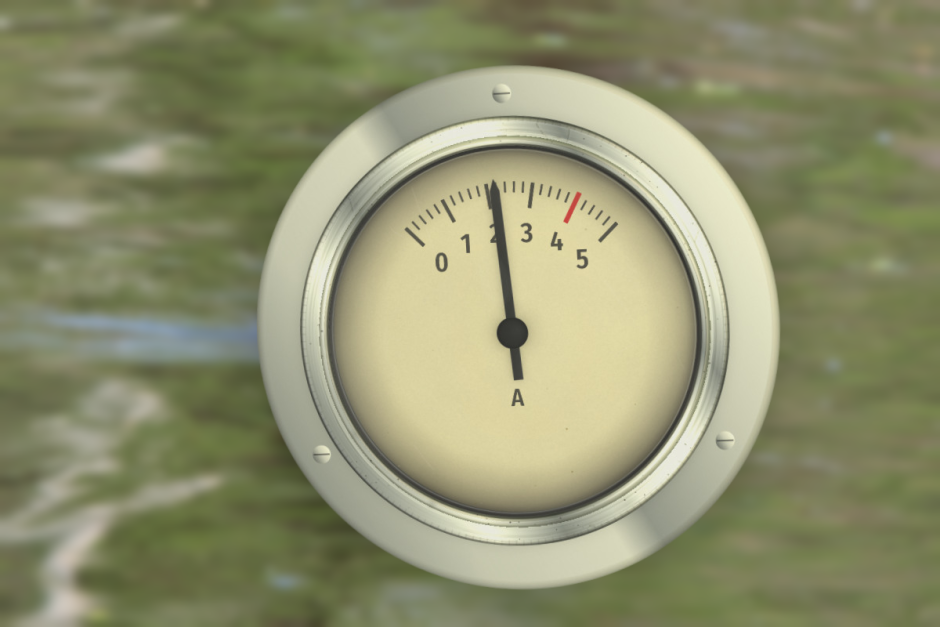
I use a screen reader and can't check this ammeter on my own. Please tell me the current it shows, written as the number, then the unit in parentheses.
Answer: 2.2 (A)
